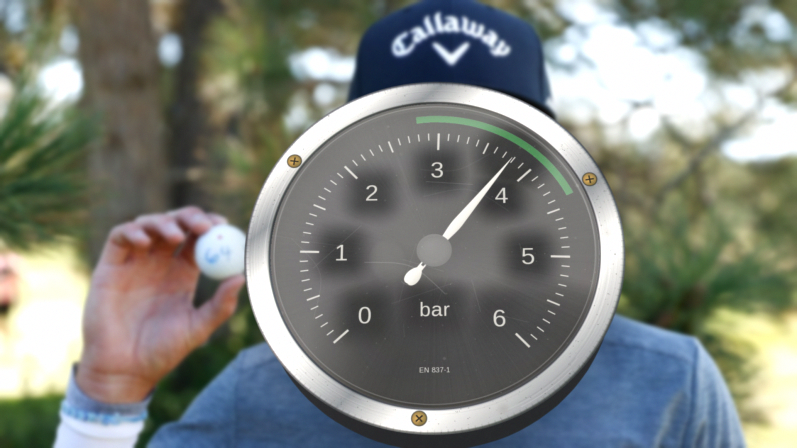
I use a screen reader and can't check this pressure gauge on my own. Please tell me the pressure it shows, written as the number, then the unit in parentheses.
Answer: 3.8 (bar)
